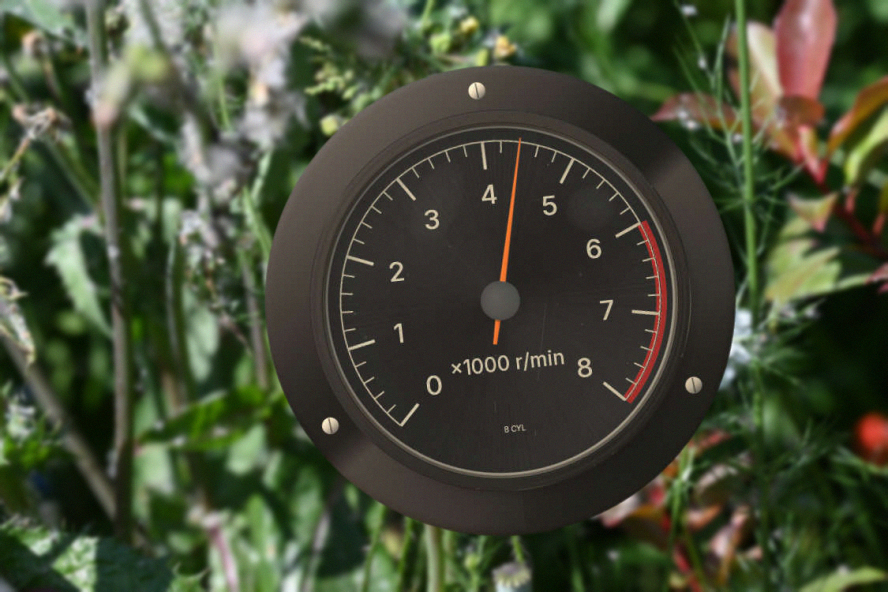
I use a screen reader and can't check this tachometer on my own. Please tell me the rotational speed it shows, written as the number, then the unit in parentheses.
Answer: 4400 (rpm)
